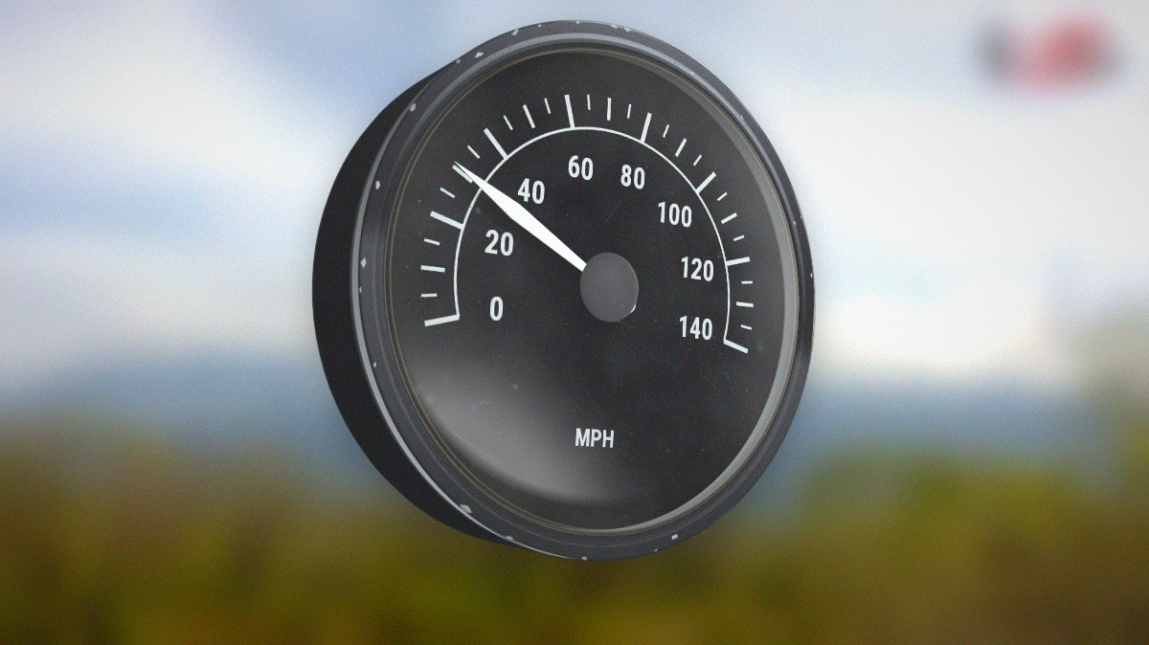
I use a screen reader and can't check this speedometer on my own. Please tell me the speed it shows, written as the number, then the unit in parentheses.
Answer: 30 (mph)
